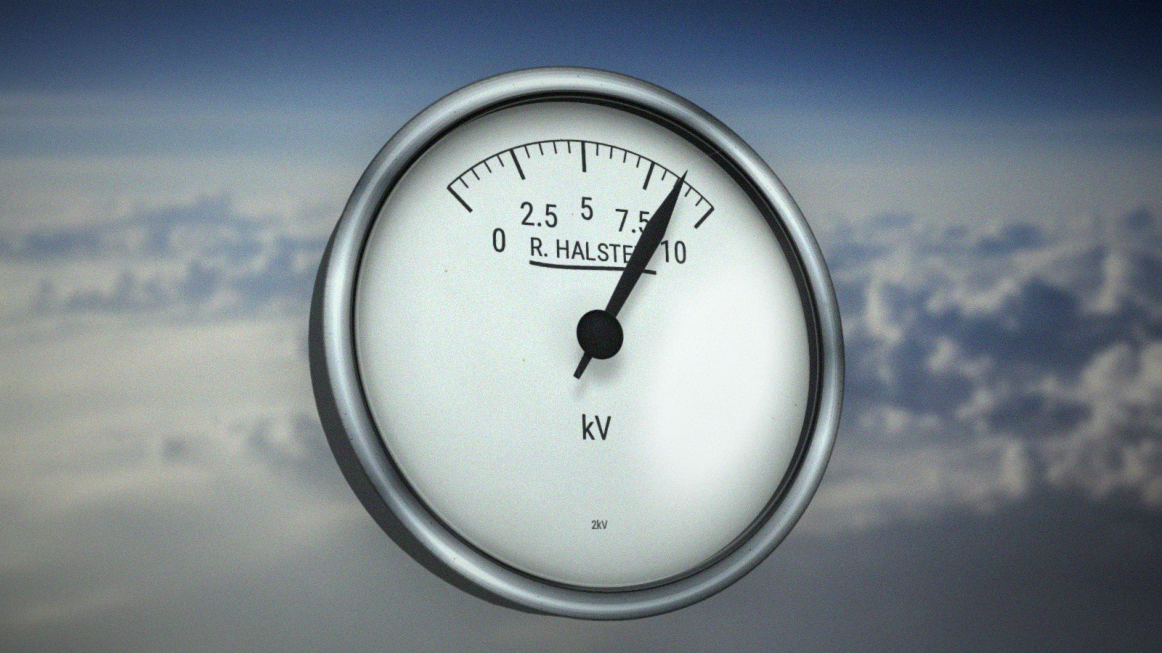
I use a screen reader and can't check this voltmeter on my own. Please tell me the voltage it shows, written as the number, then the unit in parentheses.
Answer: 8.5 (kV)
